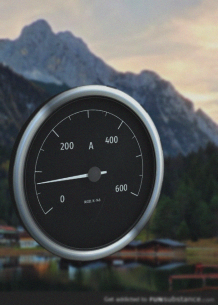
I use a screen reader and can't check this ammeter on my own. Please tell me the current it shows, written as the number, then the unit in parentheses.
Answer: 75 (A)
